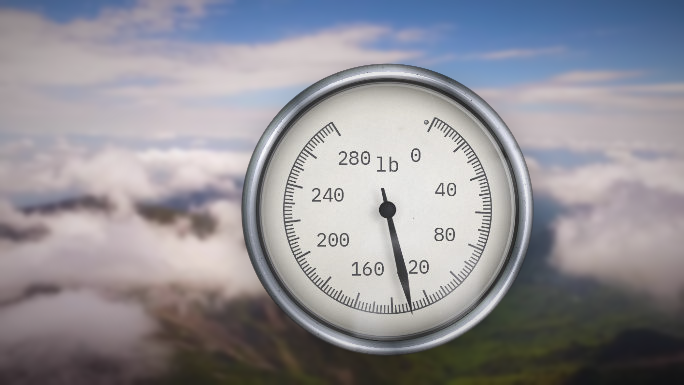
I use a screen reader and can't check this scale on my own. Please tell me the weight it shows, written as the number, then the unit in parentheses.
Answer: 130 (lb)
